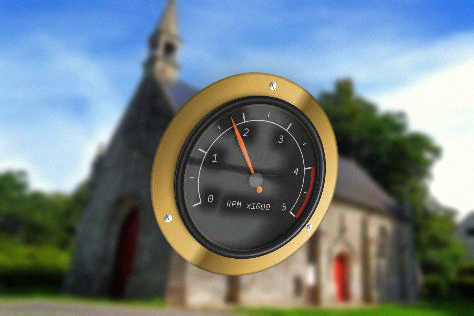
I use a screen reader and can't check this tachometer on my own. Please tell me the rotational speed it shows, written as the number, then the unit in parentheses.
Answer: 1750 (rpm)
